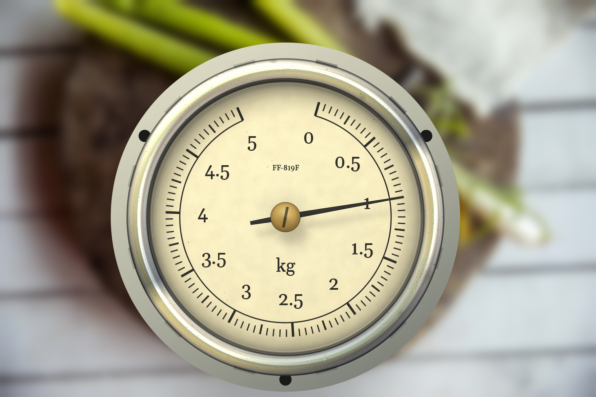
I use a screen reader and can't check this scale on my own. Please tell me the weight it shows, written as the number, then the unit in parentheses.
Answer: 1 (kg)
